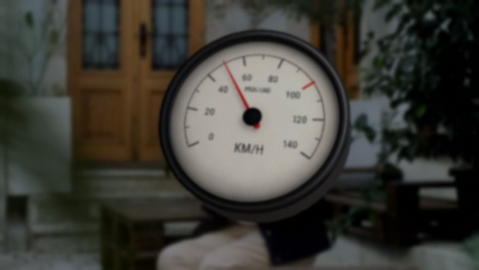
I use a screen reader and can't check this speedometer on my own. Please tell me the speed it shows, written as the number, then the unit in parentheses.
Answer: 50 (km/h)
